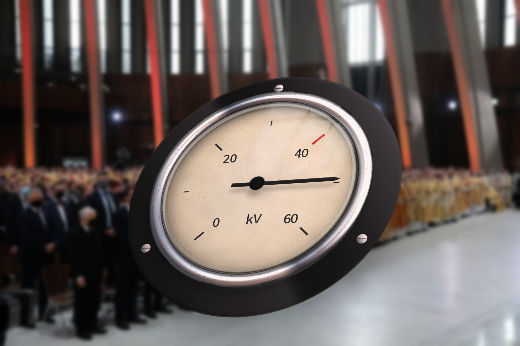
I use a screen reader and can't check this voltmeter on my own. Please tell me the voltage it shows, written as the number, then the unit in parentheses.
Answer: 50 (kV)
